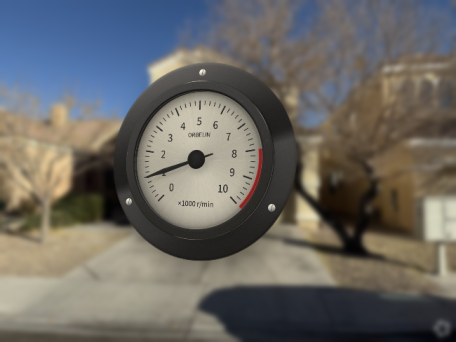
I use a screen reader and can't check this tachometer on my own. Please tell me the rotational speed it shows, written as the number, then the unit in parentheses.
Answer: 1000 (rpm)
